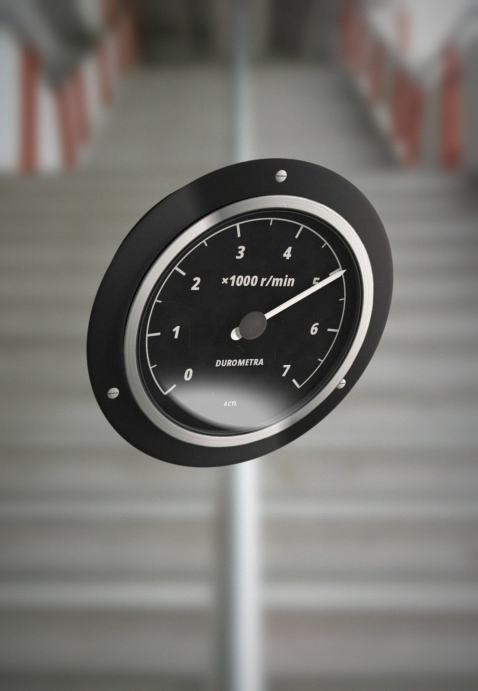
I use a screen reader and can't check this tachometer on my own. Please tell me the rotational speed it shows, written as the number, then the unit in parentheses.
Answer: 5000 (rpm)
